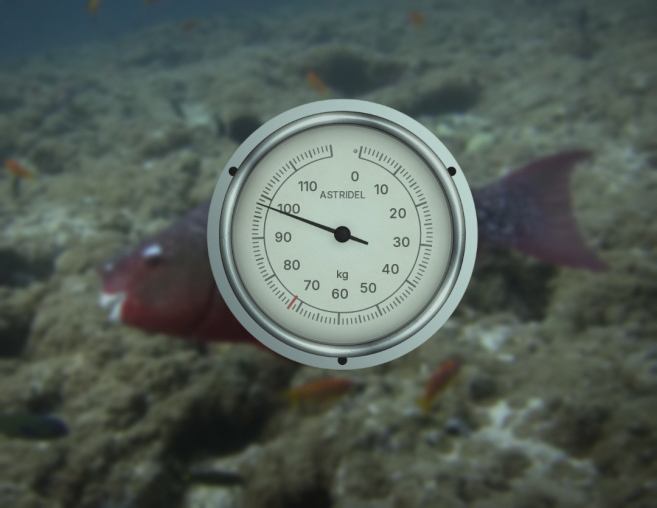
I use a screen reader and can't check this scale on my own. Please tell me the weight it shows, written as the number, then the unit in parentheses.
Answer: 98 (kg)
